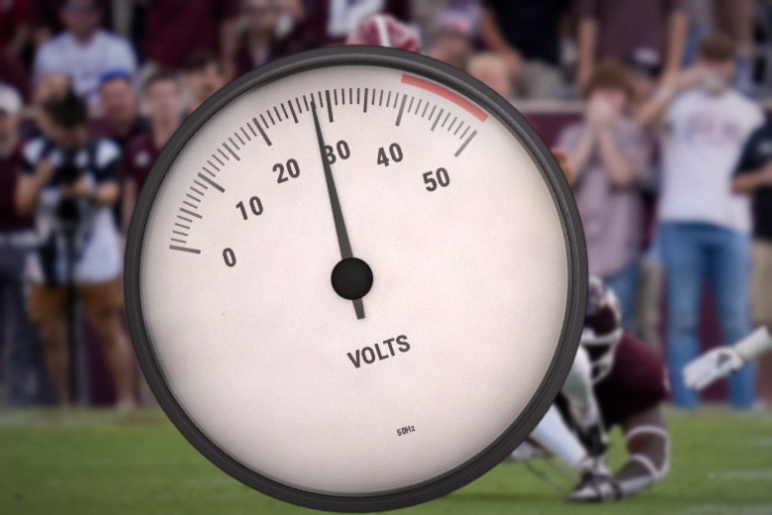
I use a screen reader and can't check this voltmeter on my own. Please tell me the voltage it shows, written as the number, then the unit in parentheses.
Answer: 28 (V)
